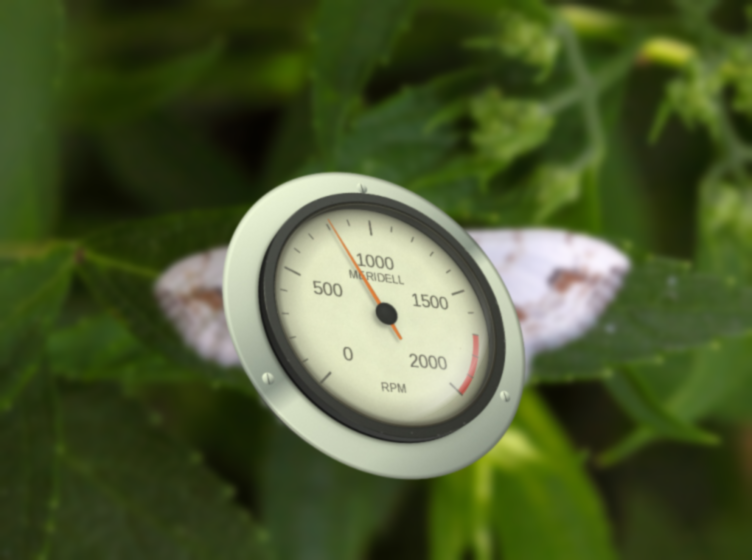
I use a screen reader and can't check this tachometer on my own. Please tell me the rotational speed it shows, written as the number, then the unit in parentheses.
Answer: 800 (rpm)
